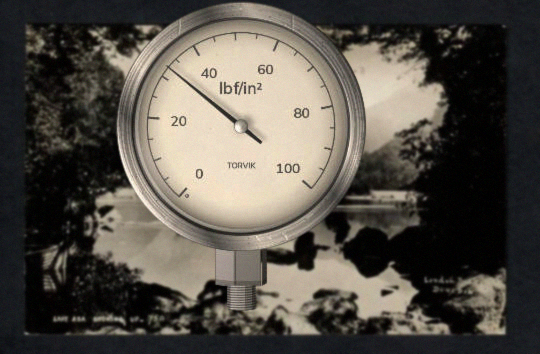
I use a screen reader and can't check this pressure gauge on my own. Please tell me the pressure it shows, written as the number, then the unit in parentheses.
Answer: 32.5 (psi)
